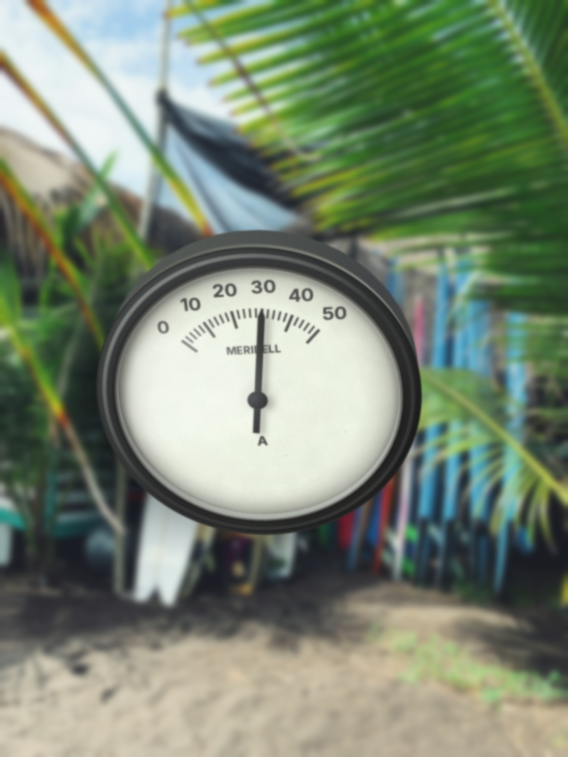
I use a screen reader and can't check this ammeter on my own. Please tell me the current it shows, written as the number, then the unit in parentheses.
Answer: 30 (A)
